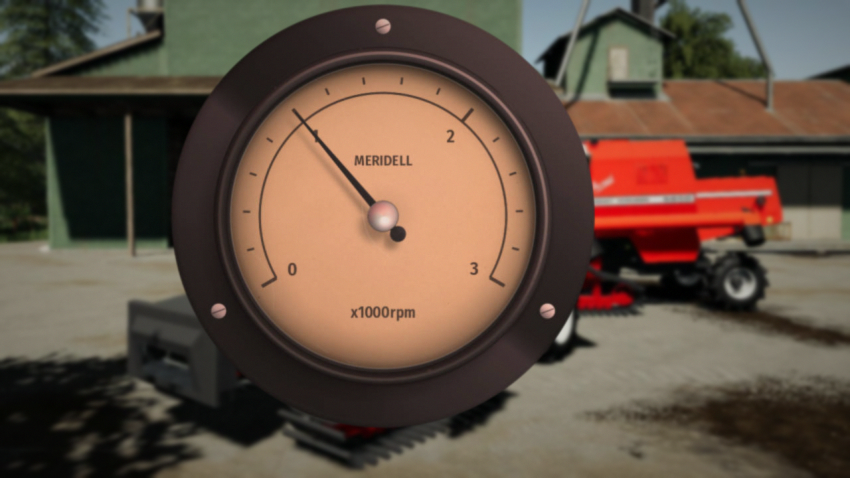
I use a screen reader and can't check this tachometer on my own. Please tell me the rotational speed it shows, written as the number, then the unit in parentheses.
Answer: 1000 (rpm)
